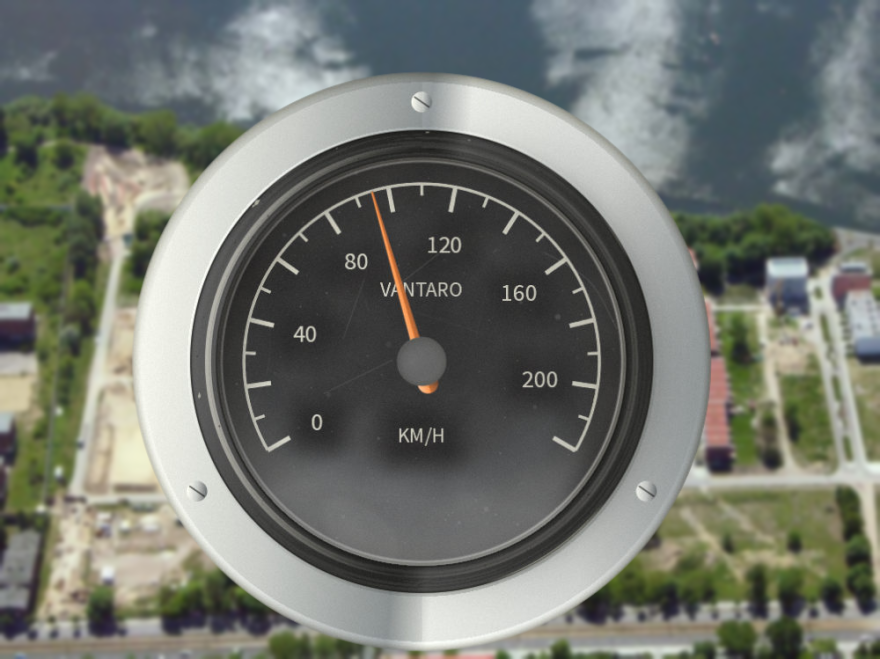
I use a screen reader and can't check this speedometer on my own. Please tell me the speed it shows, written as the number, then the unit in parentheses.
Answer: 95 (km/h)
